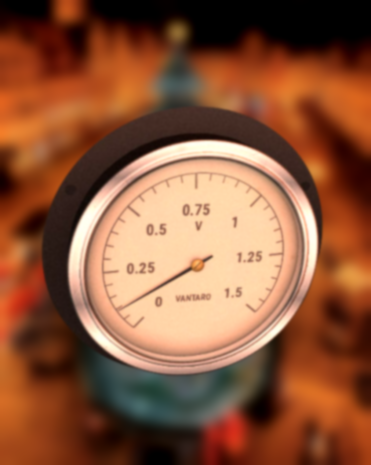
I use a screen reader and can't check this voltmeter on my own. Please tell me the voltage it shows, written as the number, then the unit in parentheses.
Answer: 0.1 (V)
